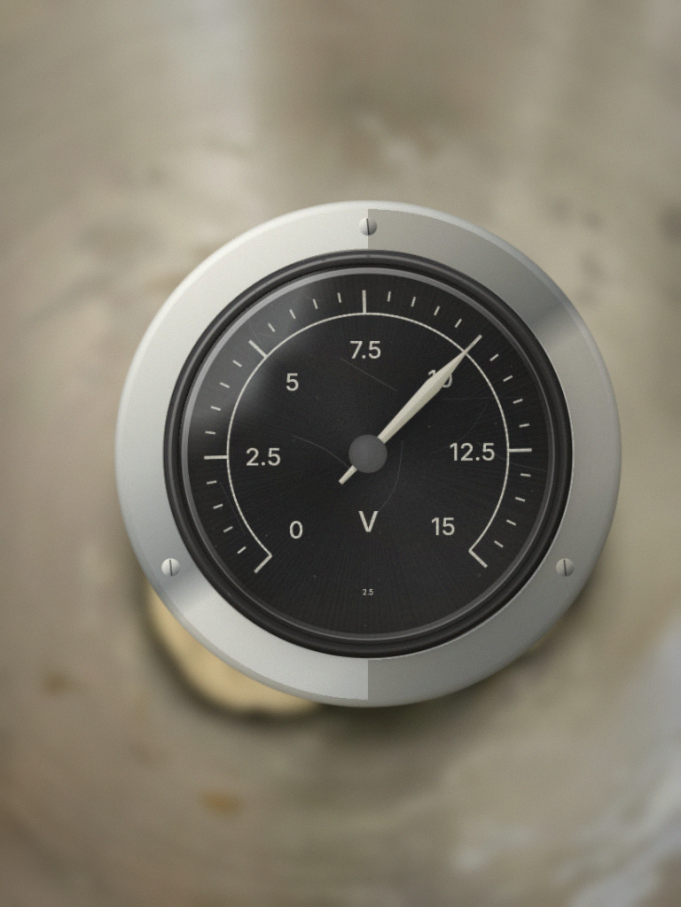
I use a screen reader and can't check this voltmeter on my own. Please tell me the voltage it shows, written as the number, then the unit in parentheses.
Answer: 10 (V)
